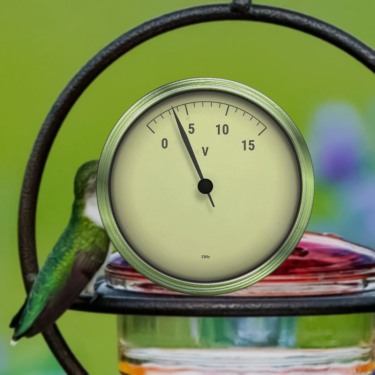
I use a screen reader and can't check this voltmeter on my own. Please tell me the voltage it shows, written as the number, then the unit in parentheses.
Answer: 3.5 (V)
